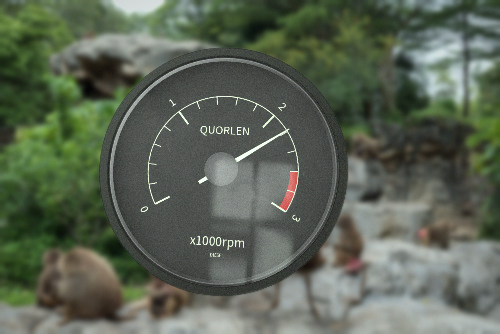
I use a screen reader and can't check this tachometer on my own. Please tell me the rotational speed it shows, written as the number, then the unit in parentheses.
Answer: 2200 (rpm)
